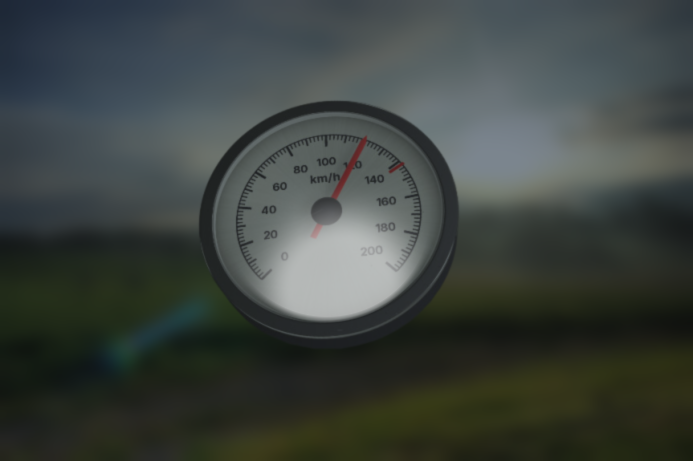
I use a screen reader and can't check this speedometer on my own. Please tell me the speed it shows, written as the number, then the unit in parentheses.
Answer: 120 (km/h)
